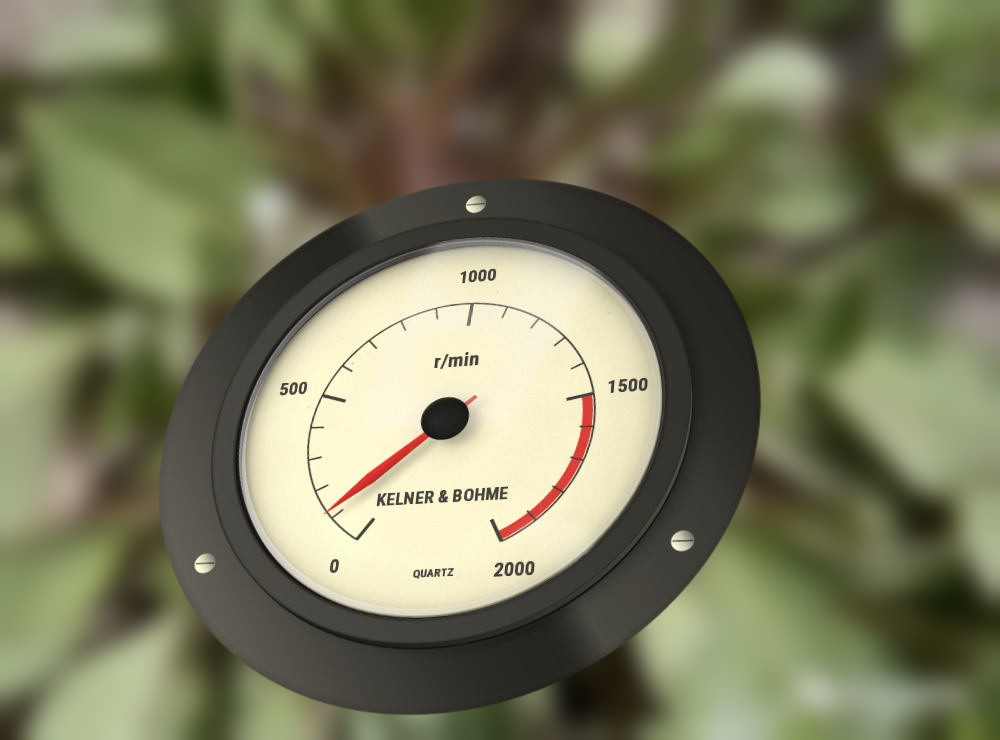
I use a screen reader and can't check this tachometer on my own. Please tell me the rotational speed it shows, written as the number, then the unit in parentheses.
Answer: 100 (rpm)
